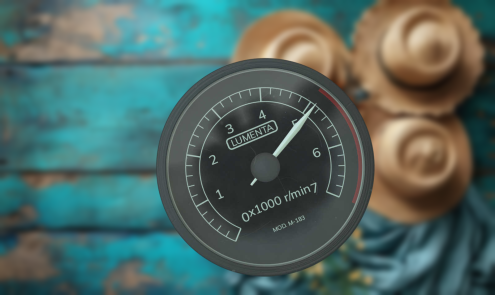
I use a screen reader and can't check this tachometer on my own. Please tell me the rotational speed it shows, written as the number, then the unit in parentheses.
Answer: 5100 (rpm)
